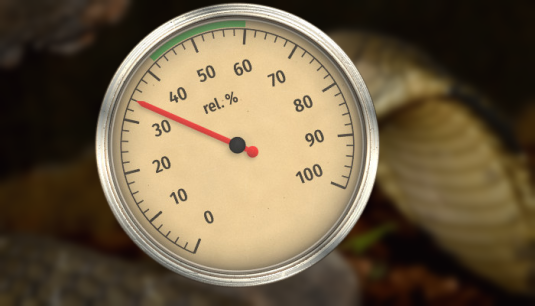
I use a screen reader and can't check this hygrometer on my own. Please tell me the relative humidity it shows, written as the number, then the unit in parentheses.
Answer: 34 (%)
